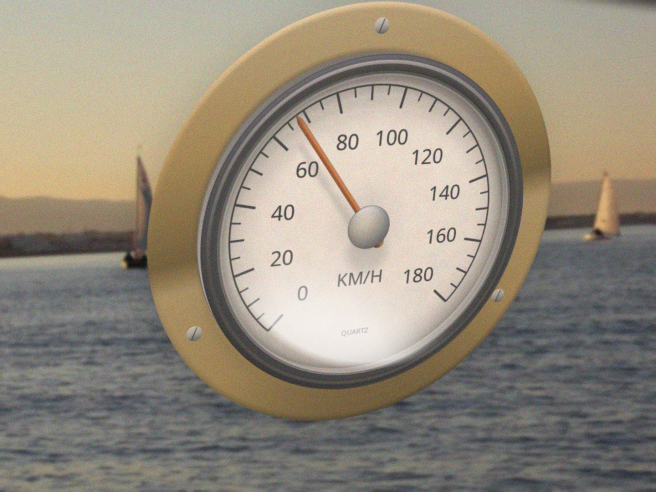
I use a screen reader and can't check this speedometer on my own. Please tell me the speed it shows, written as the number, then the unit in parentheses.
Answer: 67.5 (km/h)
